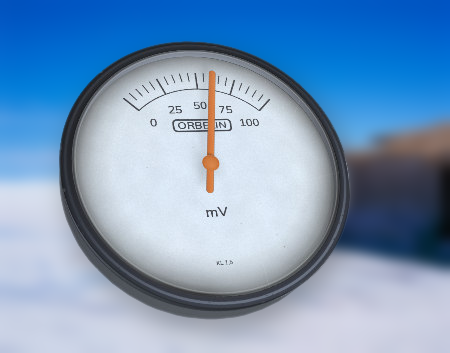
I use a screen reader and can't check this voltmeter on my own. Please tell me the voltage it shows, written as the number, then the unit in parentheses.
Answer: 60 (mV)
